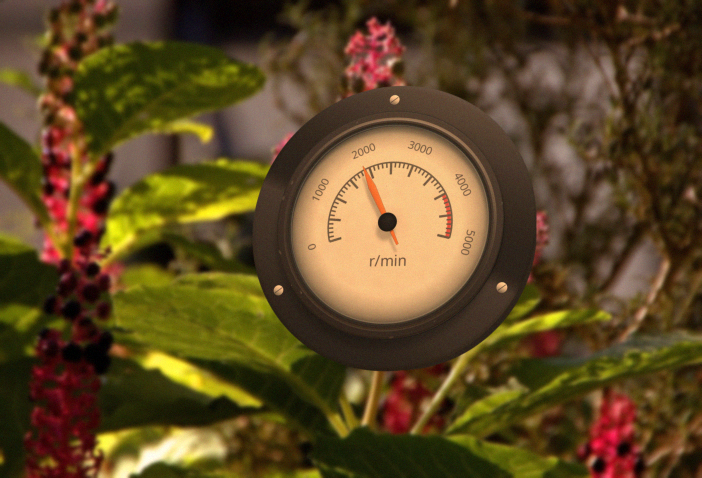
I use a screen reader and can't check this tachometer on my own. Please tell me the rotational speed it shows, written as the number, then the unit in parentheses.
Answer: 1900 (rpm)
